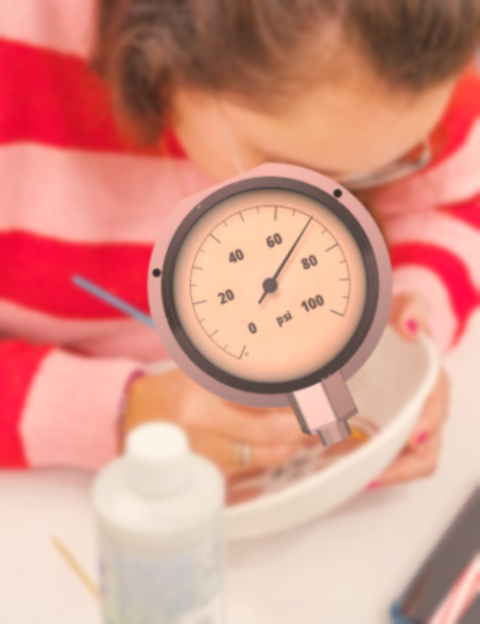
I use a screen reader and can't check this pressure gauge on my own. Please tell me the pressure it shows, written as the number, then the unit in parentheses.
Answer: 70 (psi)
